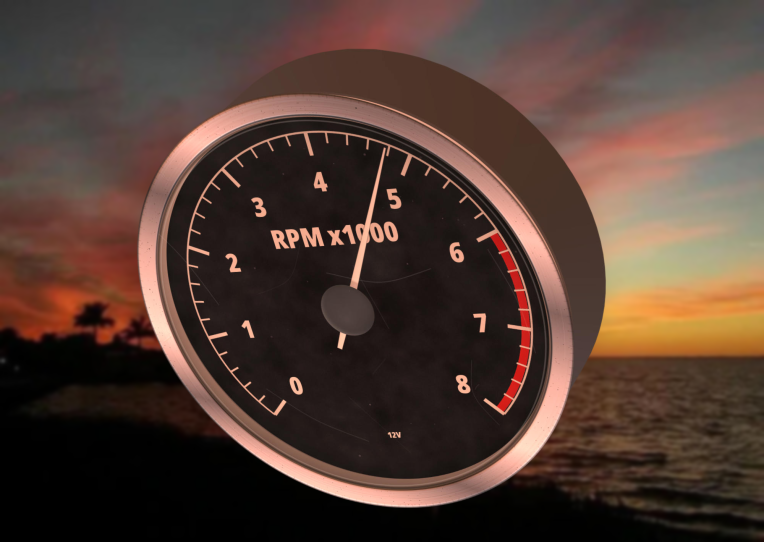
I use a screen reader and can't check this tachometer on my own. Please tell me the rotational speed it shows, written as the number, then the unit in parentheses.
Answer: 4800 (rpm)
